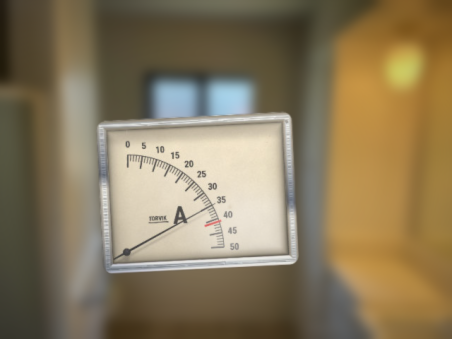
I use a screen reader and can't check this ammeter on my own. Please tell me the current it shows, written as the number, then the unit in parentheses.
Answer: 35 (A)
